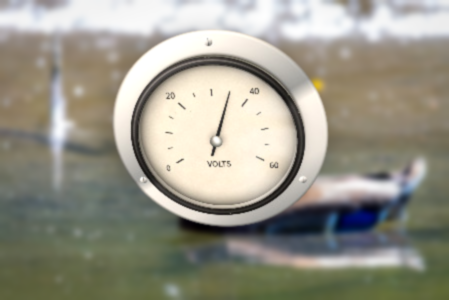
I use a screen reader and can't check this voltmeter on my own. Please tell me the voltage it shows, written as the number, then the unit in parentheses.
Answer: 35 (V)
